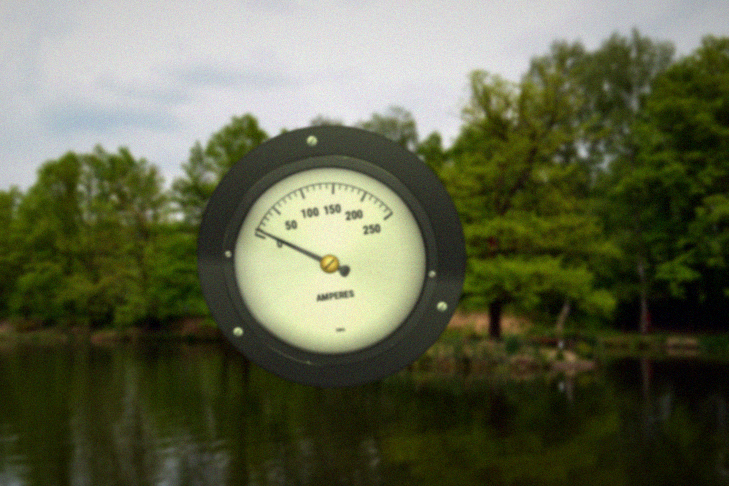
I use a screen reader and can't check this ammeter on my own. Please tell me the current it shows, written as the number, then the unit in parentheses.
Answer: 10 (A)
